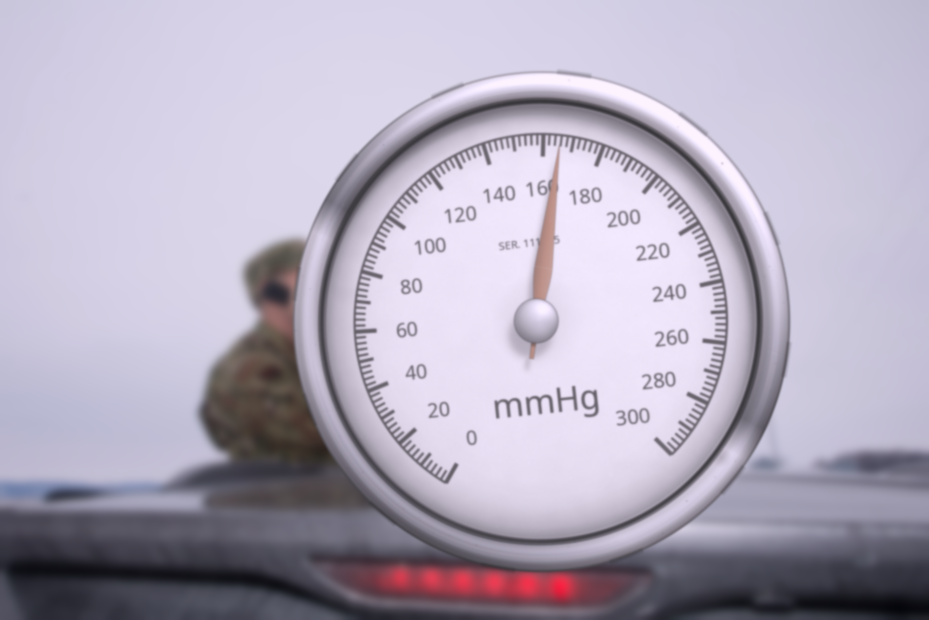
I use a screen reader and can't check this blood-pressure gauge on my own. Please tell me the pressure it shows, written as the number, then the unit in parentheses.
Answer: 166 (mmHg)
